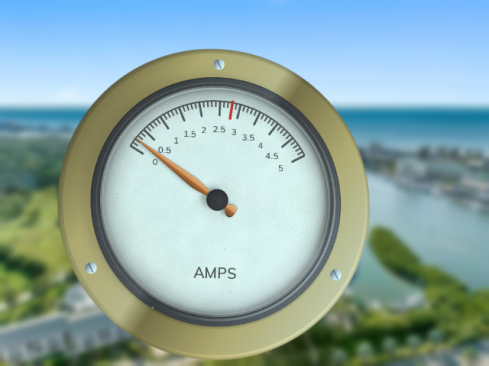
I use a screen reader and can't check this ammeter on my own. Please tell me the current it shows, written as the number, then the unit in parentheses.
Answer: 0.2 (A)
